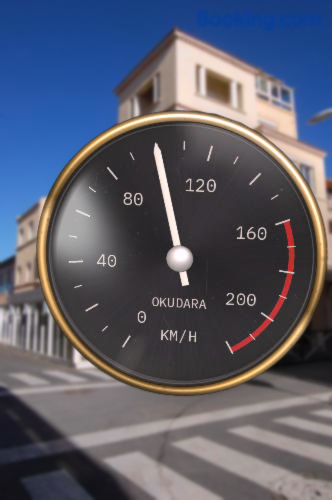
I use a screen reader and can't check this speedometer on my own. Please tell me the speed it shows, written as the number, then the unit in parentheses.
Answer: 100 (km/h)
